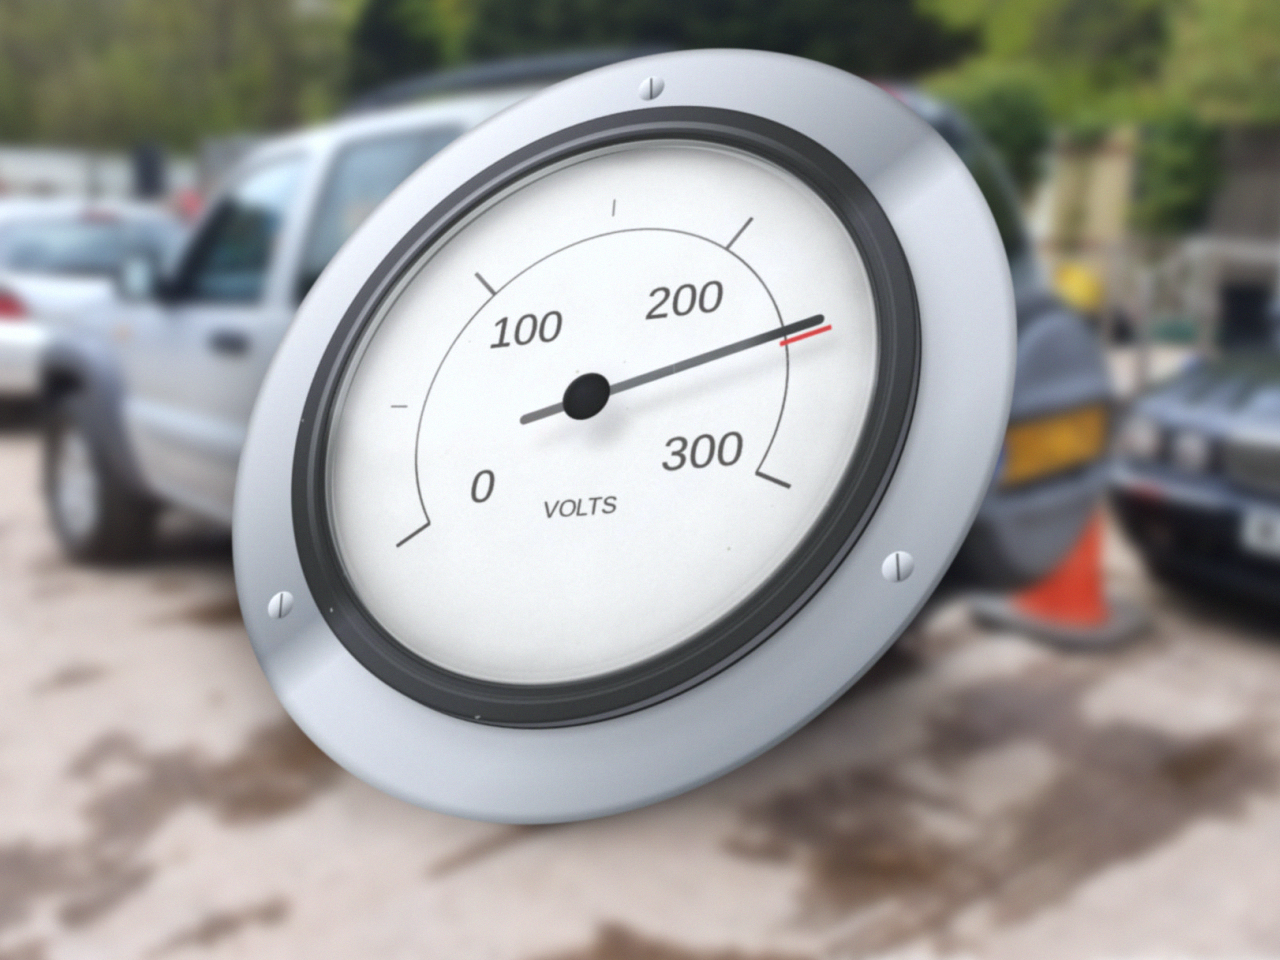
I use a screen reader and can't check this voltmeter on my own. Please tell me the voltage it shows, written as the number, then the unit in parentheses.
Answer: 250 (V)
